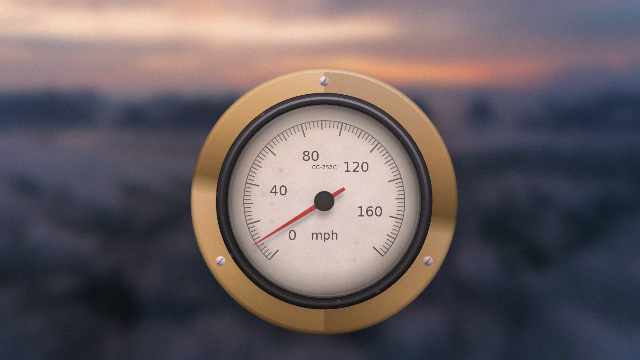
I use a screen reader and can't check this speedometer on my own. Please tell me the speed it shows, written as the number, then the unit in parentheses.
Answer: 10 (mph)
